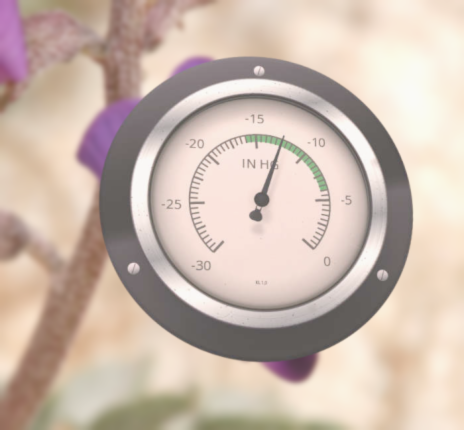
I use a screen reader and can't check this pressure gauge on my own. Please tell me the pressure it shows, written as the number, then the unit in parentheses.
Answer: -12.5 (inHg)
